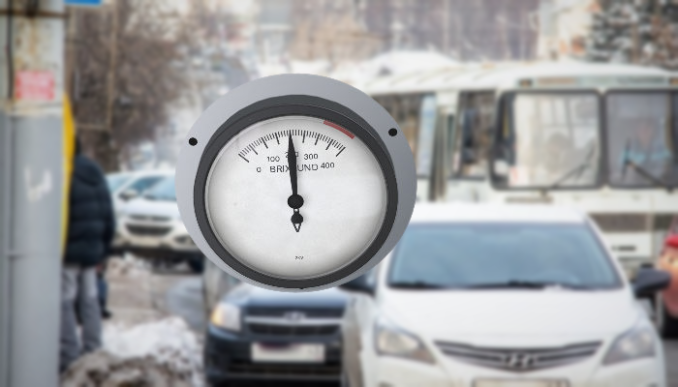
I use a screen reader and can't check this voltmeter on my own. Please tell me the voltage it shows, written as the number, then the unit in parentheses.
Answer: 200 (V)
